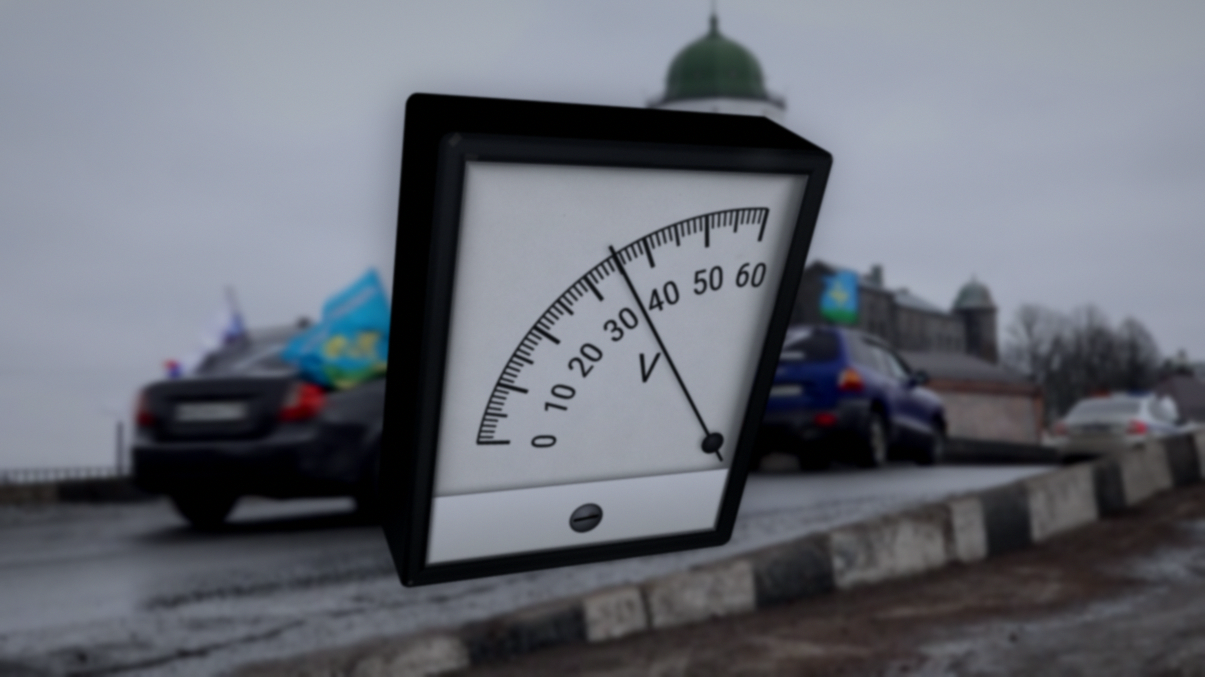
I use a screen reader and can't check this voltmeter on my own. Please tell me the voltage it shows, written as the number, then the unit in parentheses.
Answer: 35 (V)
